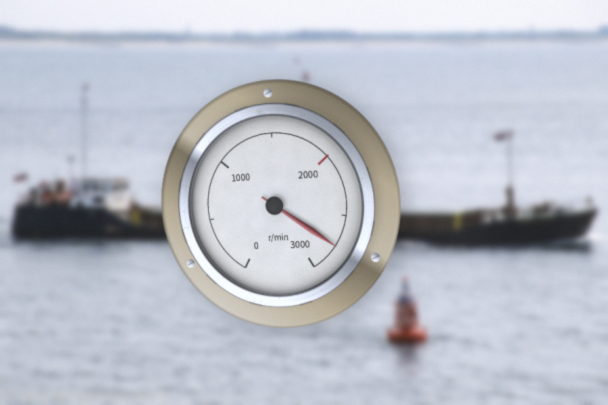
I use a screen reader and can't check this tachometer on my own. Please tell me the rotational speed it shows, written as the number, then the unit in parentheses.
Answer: 2750 (rpm)
